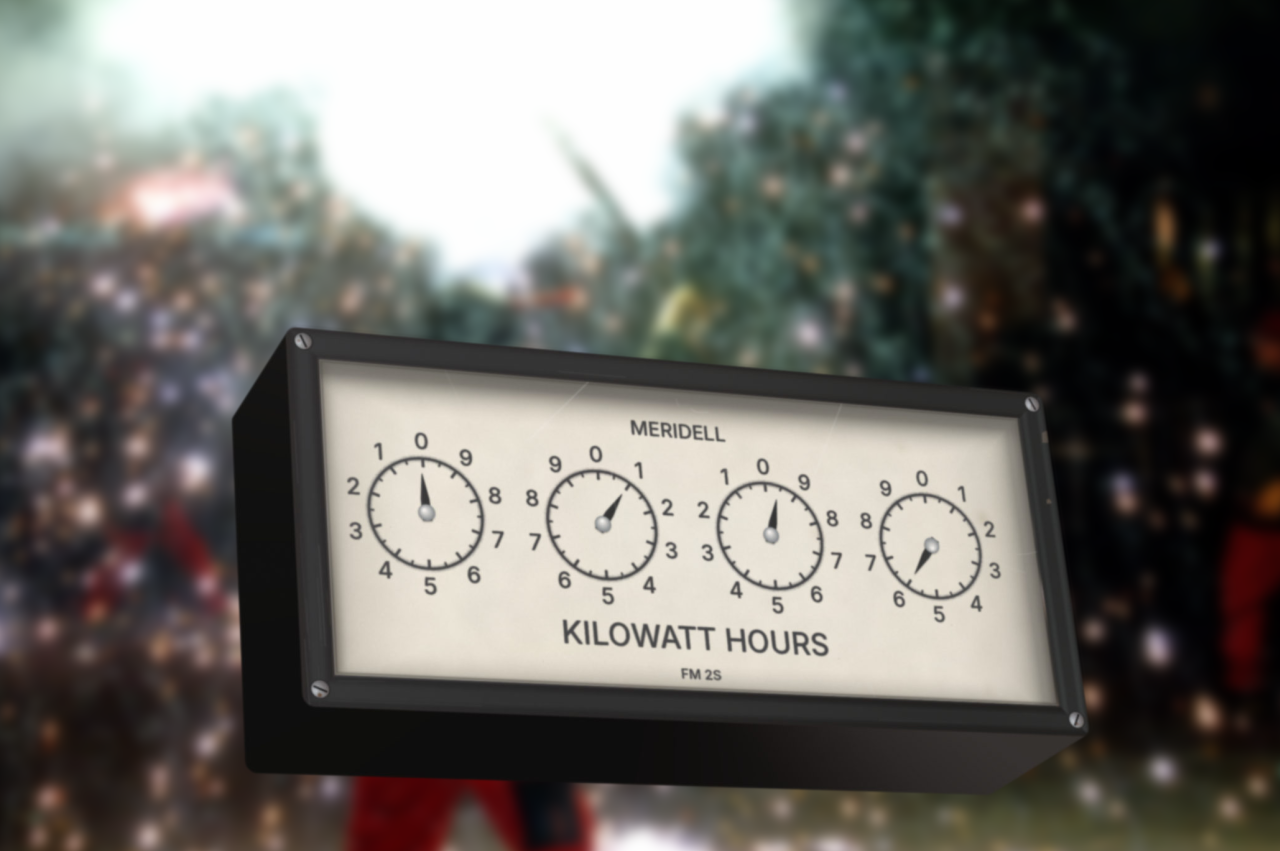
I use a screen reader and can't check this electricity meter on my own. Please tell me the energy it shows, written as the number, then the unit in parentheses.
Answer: 96 (kWh)
